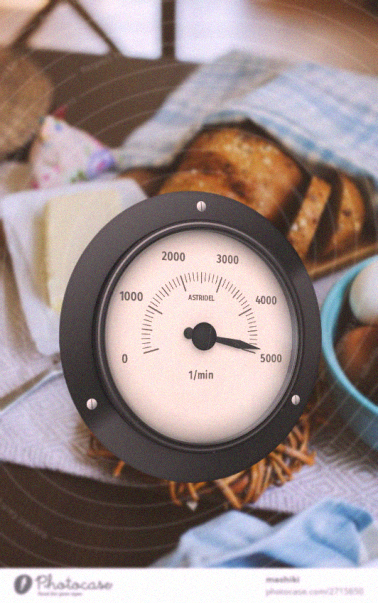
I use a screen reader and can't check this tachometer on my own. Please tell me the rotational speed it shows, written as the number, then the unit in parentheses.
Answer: 4900 (rpm)
